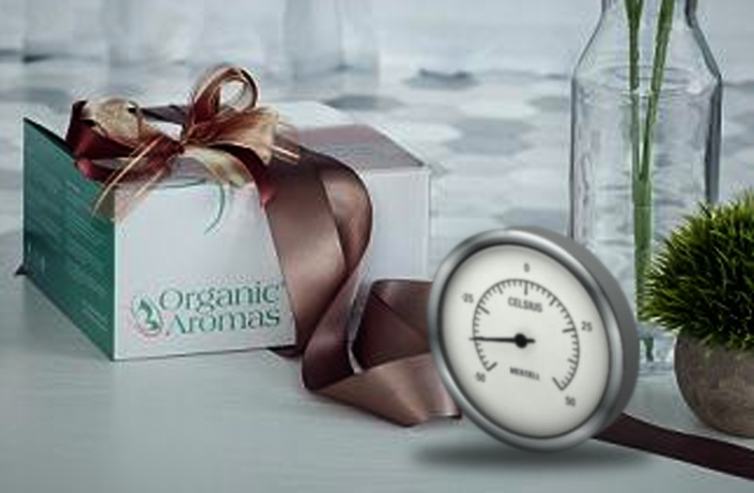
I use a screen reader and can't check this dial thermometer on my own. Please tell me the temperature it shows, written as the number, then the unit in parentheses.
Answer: -37.5 (°C)
